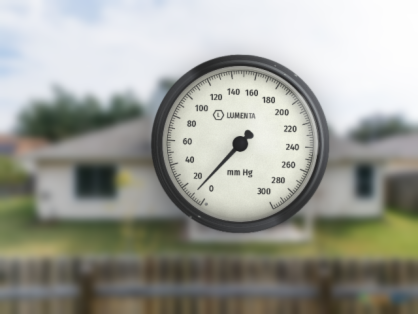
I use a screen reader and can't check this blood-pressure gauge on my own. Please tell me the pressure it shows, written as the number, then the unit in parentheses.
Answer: 10 (mmHg)
